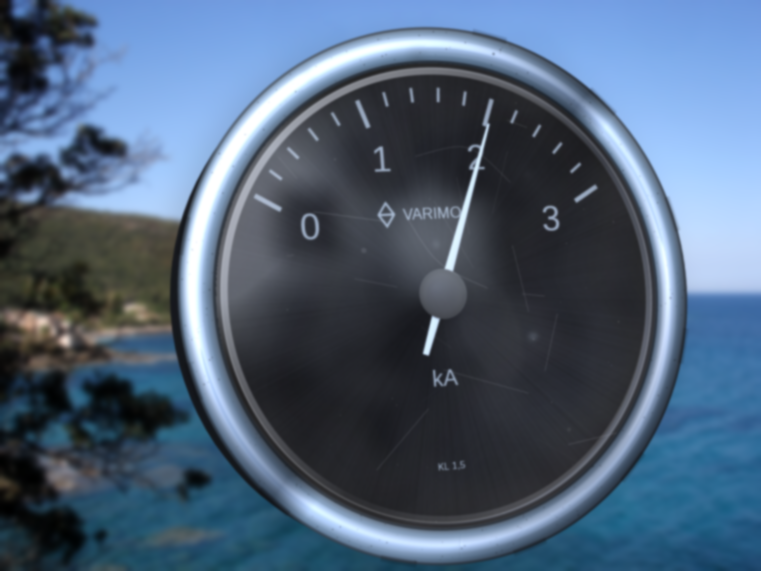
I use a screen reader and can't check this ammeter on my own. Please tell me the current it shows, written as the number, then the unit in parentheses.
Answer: 2 (kA)
